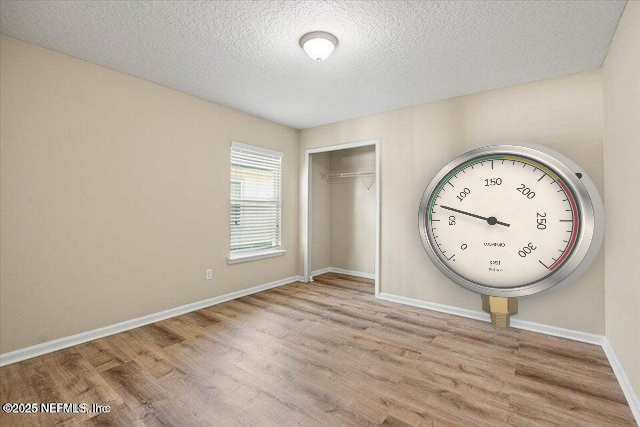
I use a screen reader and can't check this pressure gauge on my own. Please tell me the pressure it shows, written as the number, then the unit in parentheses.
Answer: 70 (psi)
